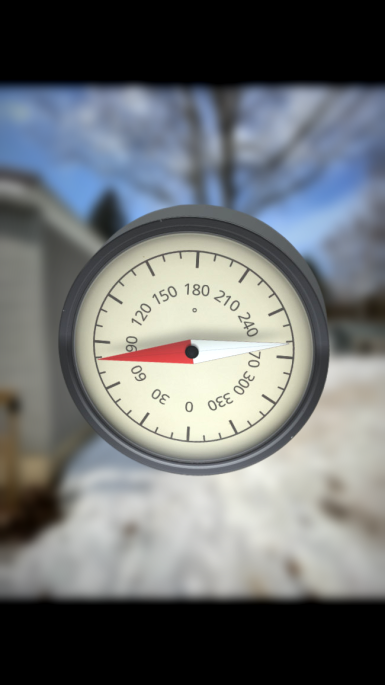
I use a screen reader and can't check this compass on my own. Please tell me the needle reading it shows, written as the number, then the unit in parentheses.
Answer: 80 (°)
